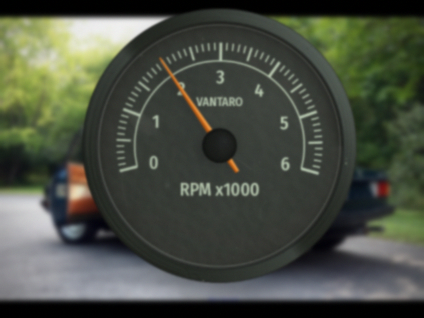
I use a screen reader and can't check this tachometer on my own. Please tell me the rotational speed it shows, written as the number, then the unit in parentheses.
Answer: 2000 (rpm)
